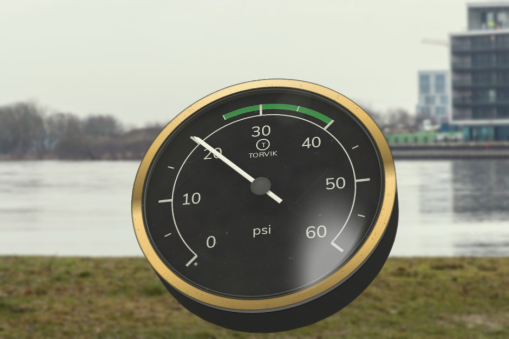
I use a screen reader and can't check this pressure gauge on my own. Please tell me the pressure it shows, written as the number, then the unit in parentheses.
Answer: 20 (psi)
